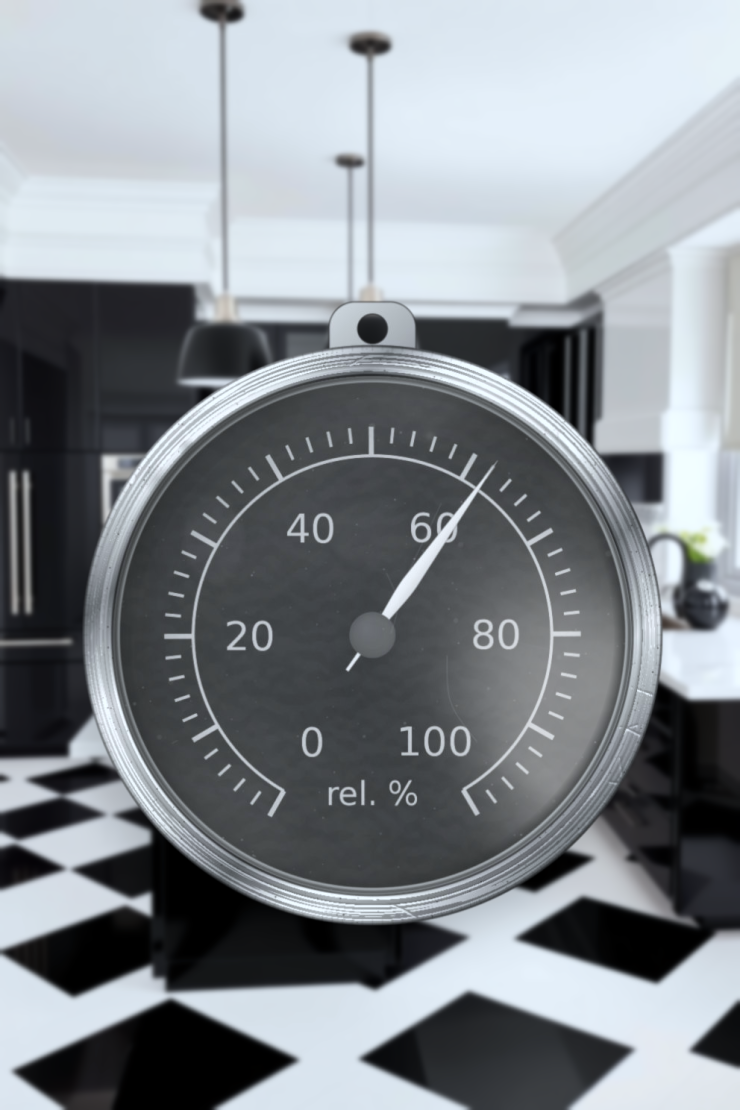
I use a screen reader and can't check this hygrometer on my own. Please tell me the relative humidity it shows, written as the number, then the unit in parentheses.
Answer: 62 (%)
